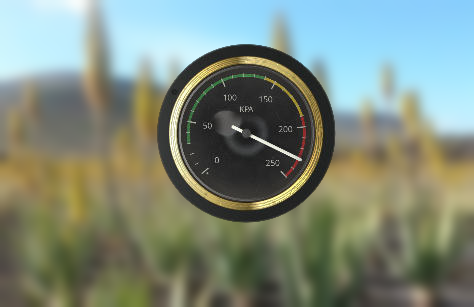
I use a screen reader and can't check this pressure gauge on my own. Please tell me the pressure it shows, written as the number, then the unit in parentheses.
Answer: 230 (kPa)
